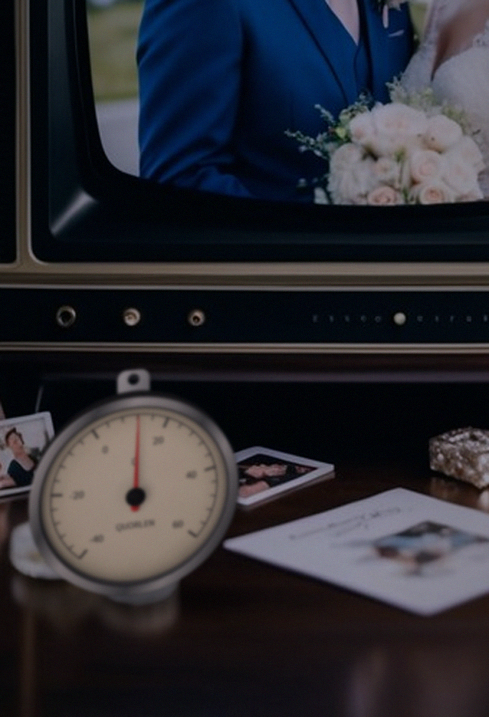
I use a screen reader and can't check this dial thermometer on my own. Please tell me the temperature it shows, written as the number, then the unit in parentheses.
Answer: 12 (°C)
